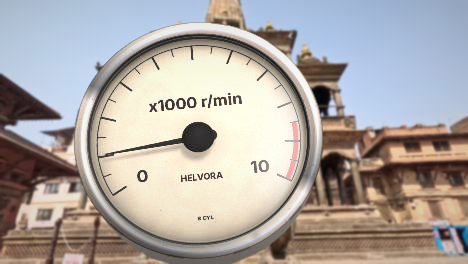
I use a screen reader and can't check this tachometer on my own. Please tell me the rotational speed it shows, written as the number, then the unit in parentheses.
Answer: 1000 (rpm)
